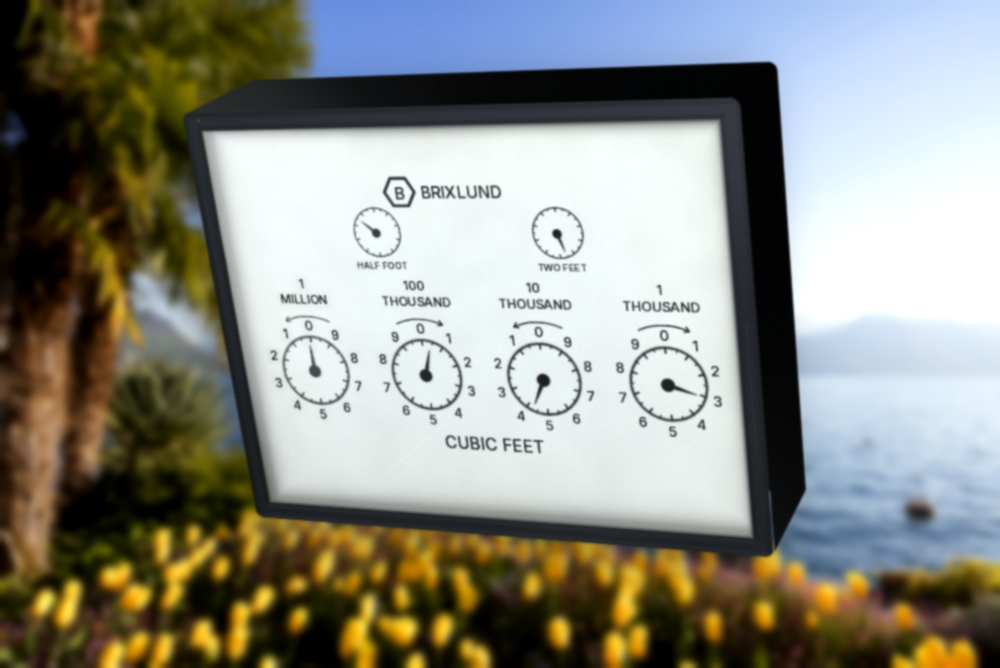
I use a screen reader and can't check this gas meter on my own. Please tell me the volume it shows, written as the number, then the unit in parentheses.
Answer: 4300 (ft³)
